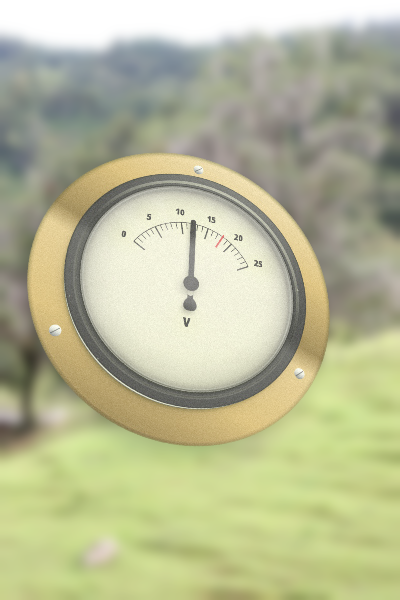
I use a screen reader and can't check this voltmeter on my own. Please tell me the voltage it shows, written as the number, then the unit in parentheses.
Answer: 12 (V)
